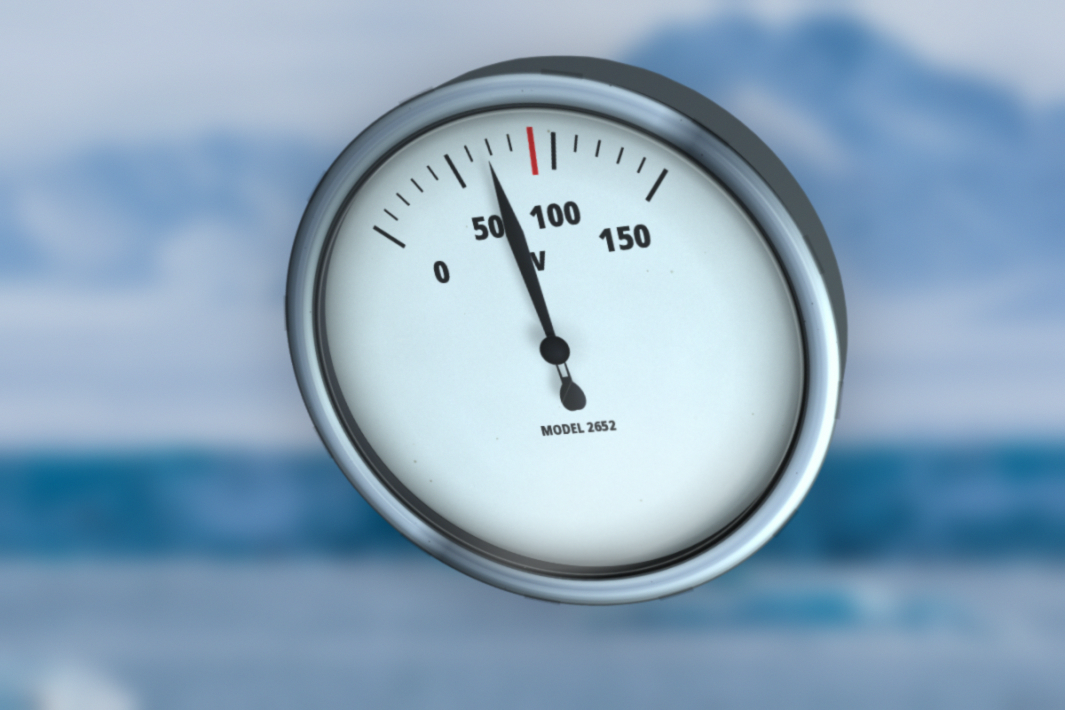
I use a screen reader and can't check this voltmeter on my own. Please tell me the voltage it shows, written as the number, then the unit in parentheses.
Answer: 70 (V)
